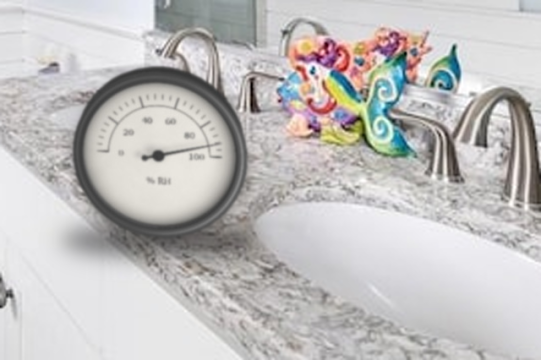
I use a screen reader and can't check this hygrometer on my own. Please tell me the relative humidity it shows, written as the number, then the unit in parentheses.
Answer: 92 (%)
